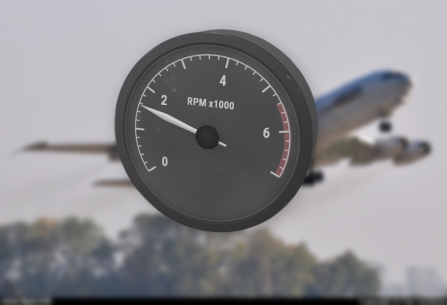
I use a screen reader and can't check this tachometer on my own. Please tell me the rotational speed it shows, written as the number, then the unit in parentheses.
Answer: 1600 (rpm)
